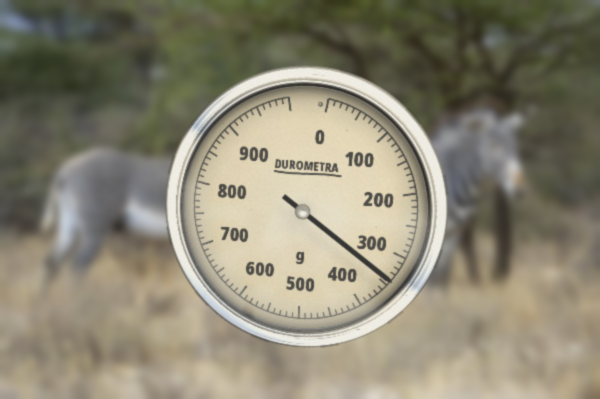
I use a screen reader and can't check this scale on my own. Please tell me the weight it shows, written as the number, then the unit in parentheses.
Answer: 340 (g)
